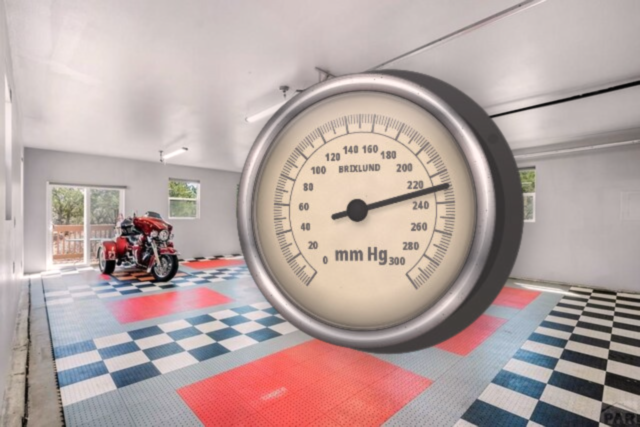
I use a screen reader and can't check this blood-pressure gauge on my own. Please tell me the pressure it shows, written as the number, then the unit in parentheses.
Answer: 230 (mmHg)
